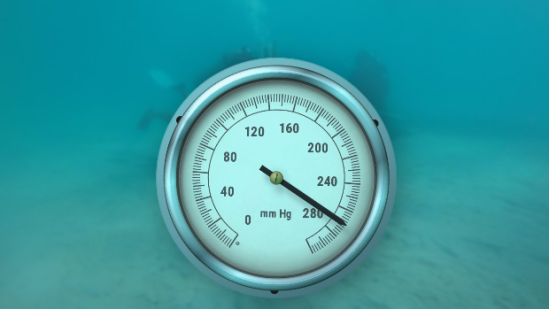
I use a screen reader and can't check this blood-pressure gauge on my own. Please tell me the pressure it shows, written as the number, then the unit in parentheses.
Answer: 270 (mmHg)
